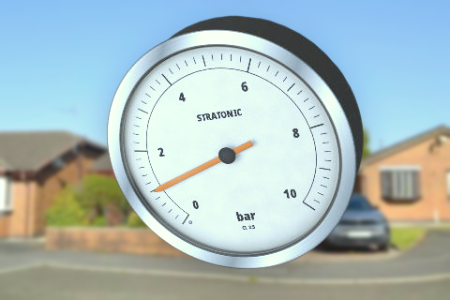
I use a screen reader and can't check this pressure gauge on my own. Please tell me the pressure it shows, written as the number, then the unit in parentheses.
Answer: 1 (bar)
